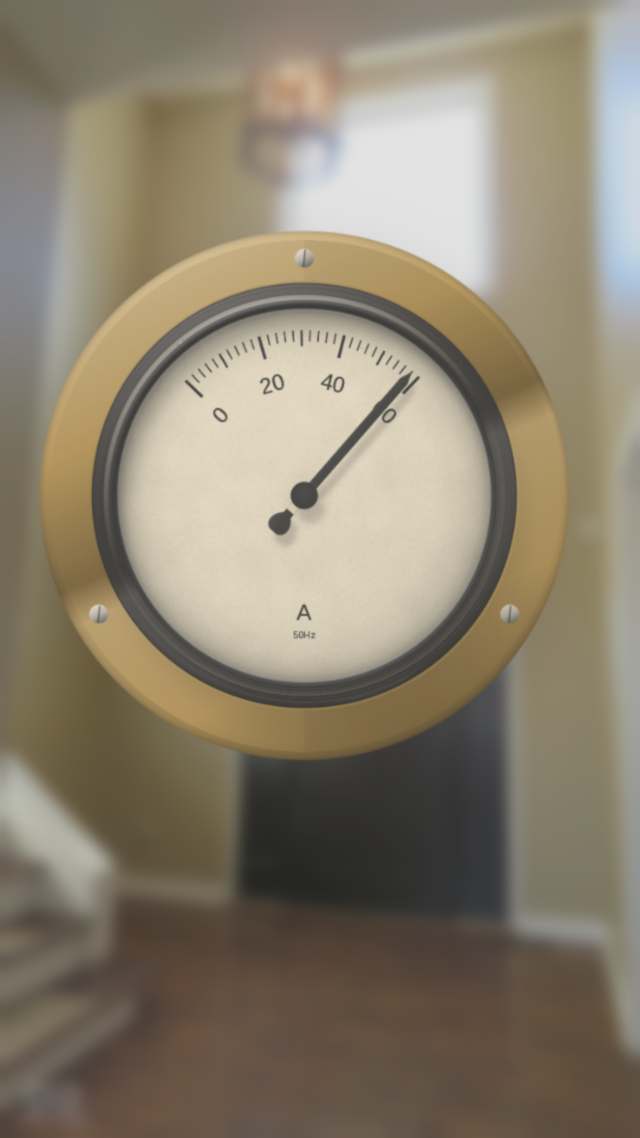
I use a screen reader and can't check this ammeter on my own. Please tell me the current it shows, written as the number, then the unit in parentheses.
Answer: 58 (A)
